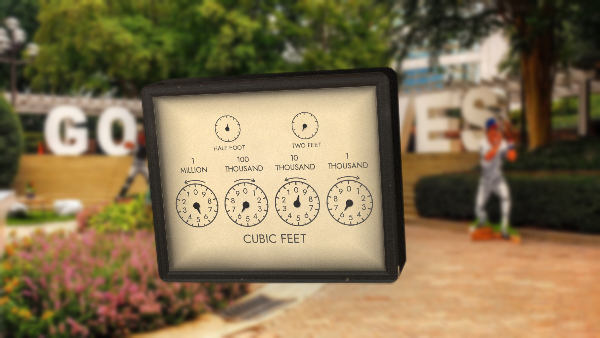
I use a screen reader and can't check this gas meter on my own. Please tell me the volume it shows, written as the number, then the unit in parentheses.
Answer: 559600 (ft³)
